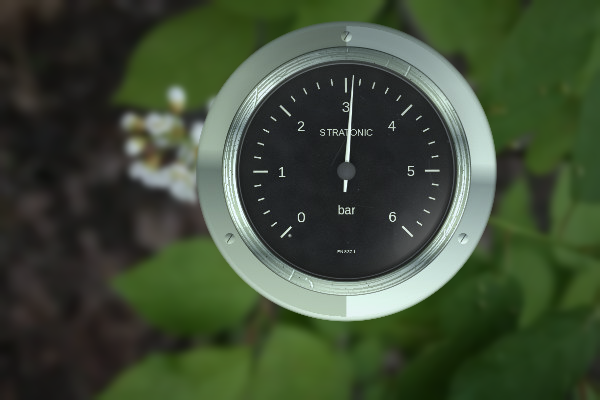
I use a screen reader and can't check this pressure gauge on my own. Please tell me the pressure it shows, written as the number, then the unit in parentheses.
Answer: 3.1 (bar)
